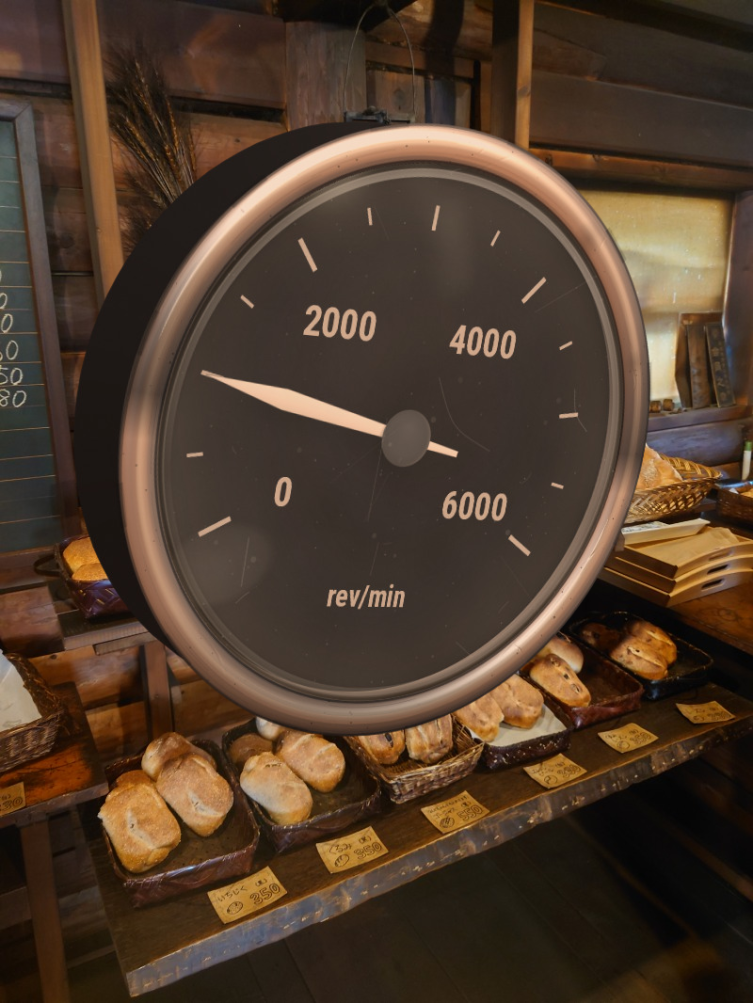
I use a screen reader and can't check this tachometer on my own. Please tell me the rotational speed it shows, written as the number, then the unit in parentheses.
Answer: 1000 (rpm)
